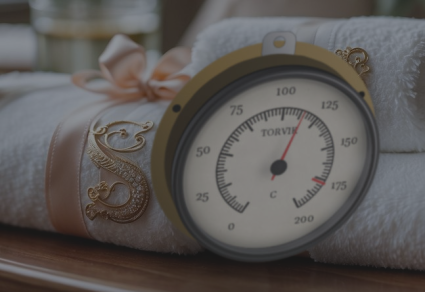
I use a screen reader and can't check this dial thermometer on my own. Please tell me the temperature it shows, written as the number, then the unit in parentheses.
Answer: 112.5 (°C)
